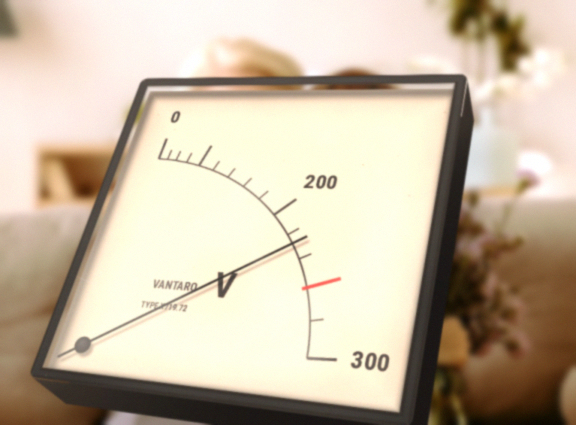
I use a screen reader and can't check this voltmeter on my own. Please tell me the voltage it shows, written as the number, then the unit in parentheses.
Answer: 230 (V)
